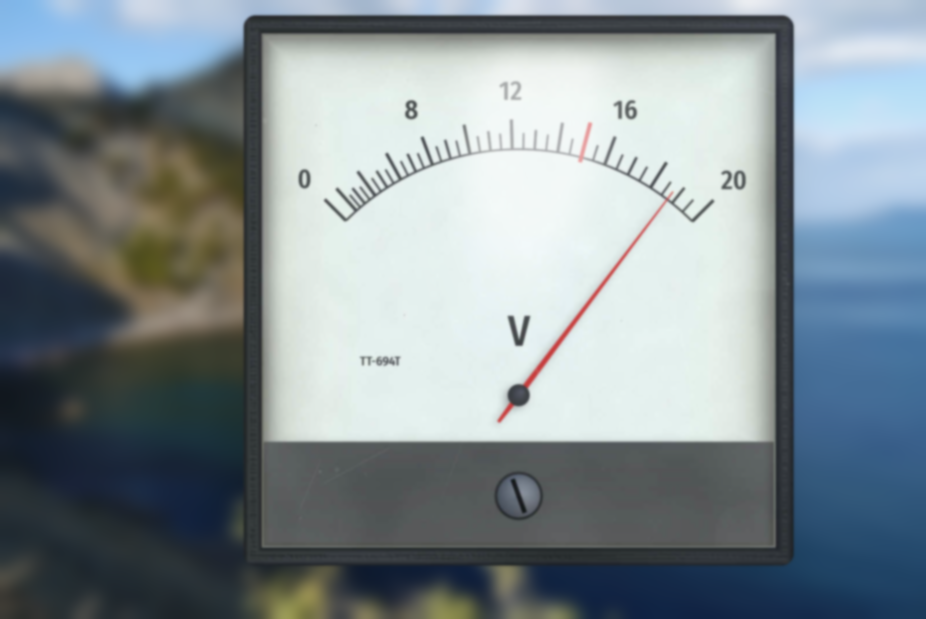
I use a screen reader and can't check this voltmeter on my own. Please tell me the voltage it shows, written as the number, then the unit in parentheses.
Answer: 18.75 (V)
